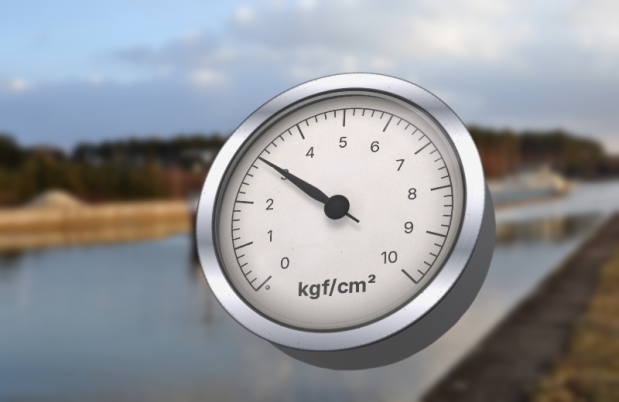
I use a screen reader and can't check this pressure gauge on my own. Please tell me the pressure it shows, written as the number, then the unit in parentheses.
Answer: 3 (kg/cm²)
